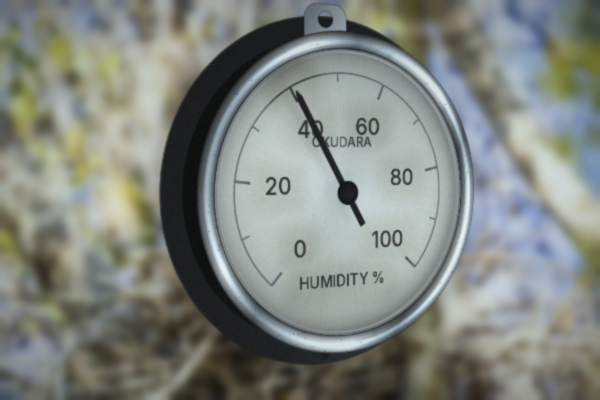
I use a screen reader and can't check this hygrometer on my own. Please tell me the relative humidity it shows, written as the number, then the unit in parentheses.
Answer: 40 (%)
